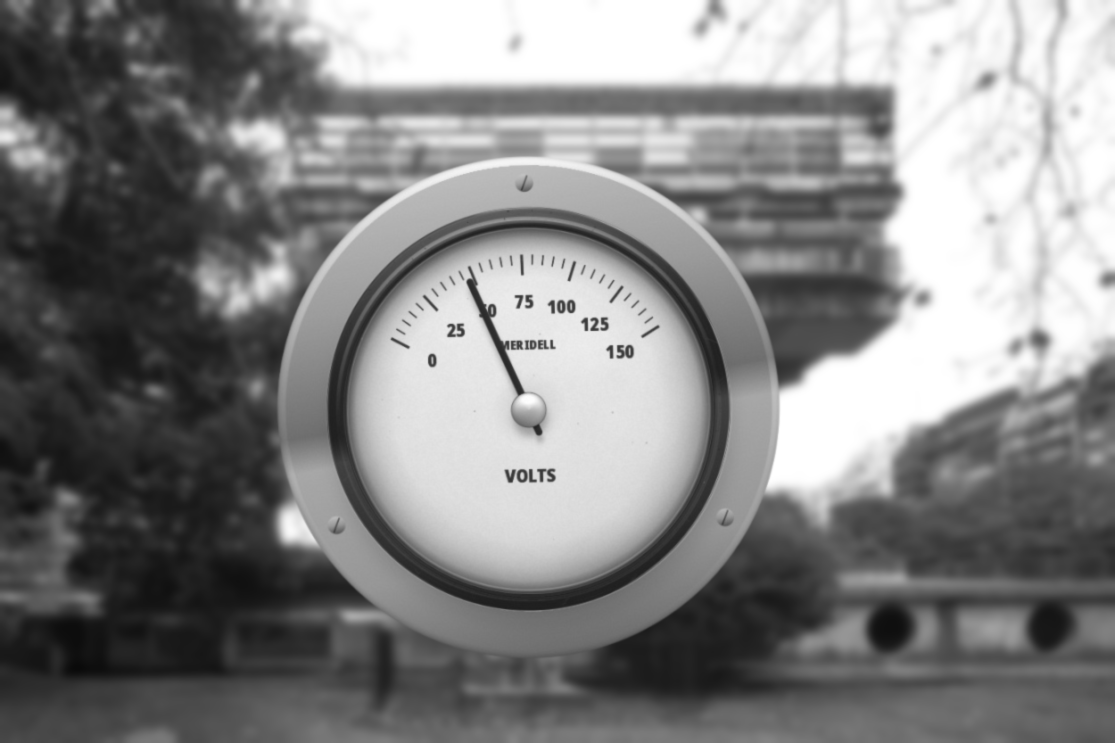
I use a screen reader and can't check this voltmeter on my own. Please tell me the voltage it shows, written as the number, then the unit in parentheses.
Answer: 47.5 (V)
